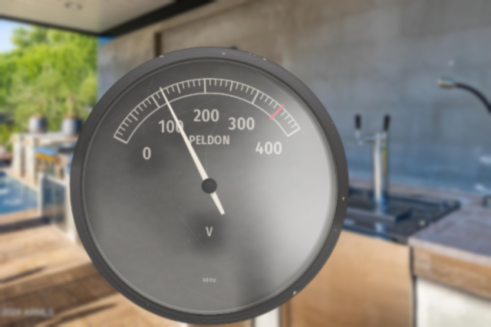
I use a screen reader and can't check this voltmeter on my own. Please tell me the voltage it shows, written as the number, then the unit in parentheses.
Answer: 120 (V)
